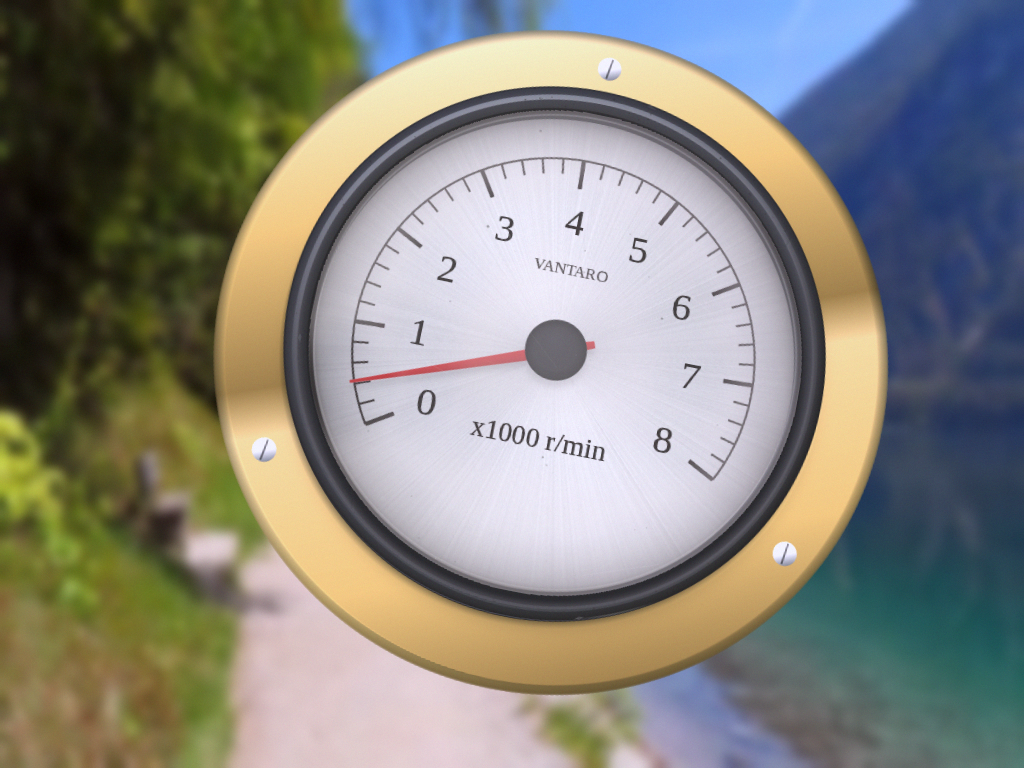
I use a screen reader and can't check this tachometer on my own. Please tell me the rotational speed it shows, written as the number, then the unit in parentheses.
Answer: 400 (rpm)
